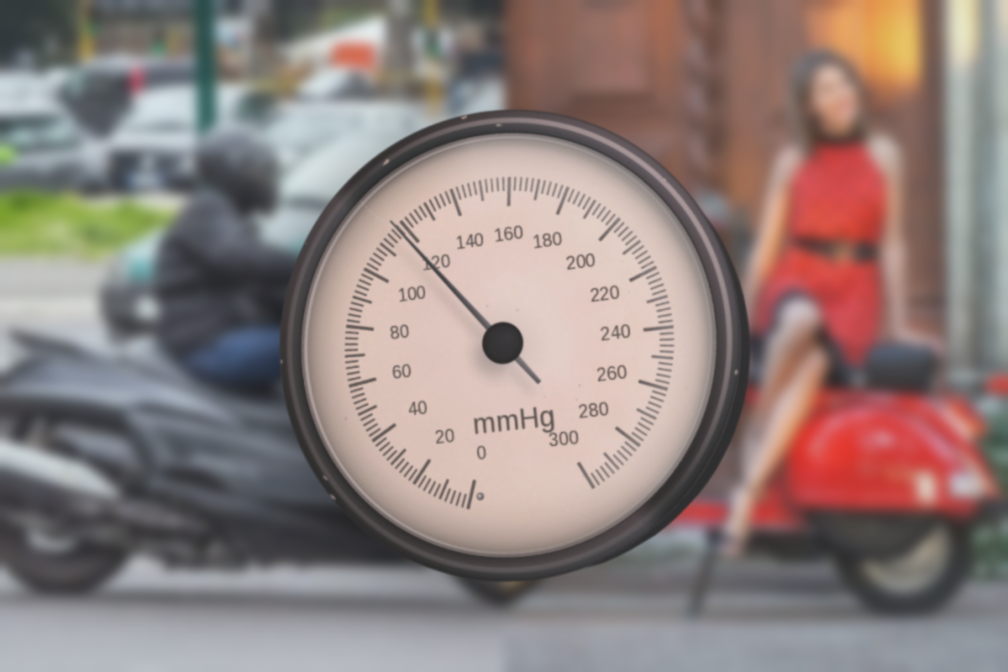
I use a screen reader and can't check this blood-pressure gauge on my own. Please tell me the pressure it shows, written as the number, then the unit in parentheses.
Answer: 118 (mmHg)
